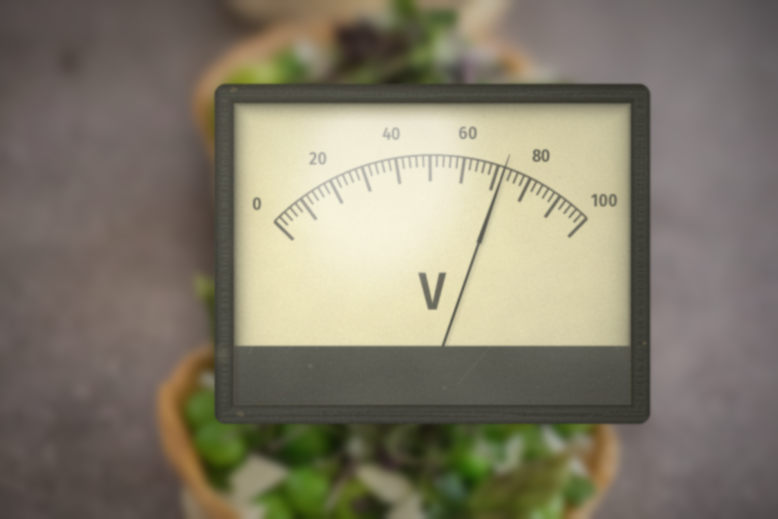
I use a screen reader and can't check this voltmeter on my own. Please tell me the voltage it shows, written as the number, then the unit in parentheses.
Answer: 72 (V)
